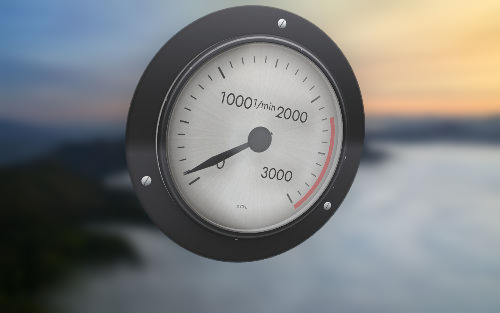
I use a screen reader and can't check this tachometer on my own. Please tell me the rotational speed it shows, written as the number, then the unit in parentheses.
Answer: 100 (rpm)
